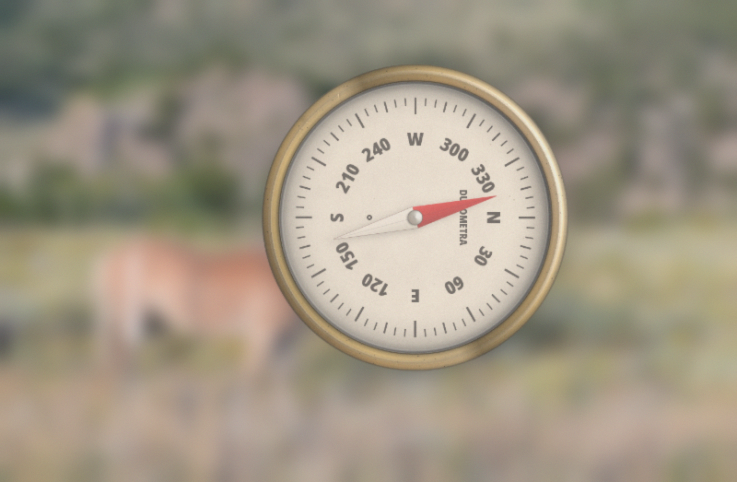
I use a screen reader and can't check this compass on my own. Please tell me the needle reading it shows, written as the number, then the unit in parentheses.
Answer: 345 (°)
